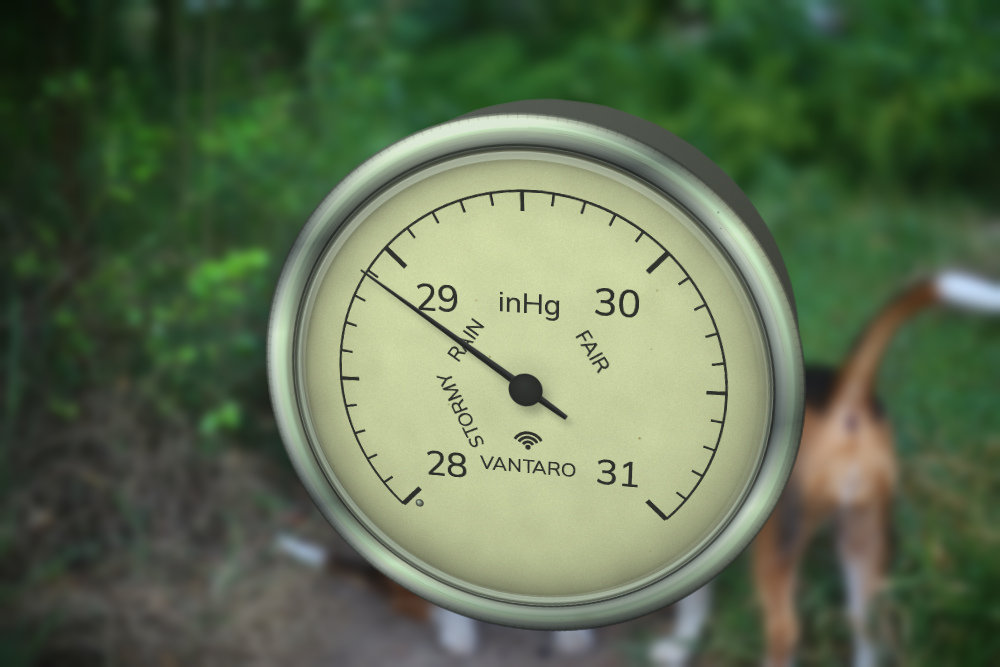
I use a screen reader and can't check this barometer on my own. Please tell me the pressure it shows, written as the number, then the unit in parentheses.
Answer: 28.9 (inHg)
